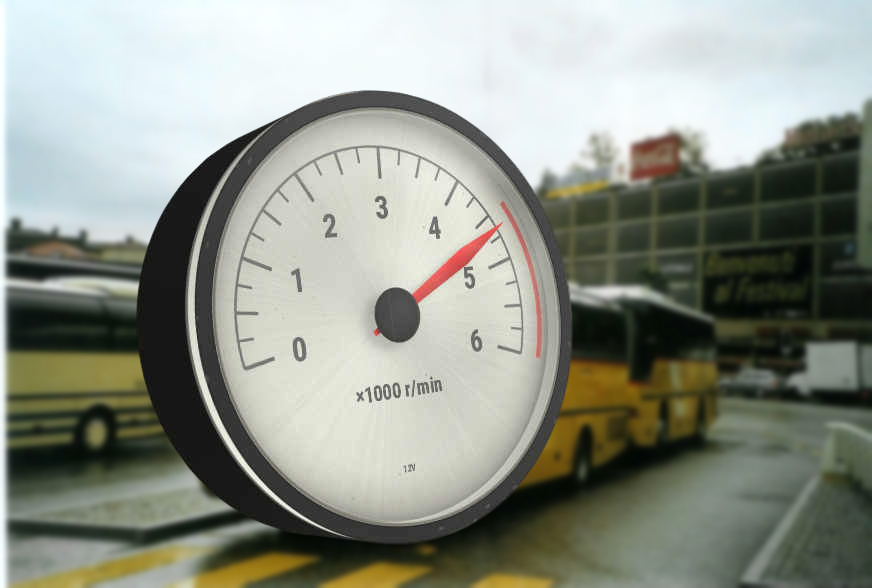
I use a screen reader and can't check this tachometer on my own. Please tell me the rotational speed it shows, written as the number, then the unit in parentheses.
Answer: 4625 (rpm)
